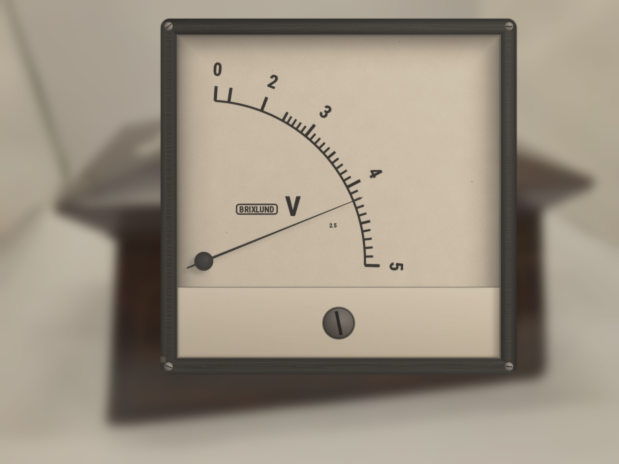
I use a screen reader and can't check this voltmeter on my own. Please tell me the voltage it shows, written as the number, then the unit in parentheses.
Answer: 4.2 (V)
